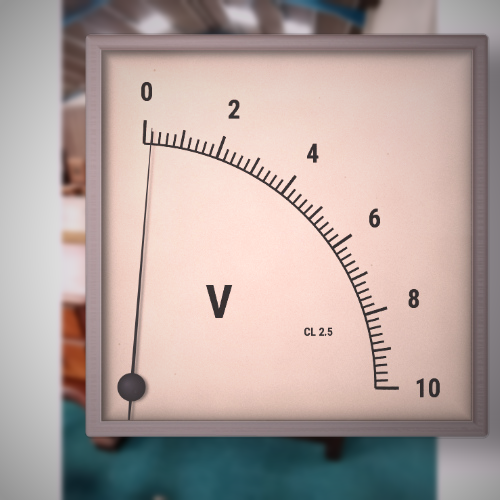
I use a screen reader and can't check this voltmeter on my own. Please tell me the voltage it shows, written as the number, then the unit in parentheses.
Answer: 0.2 (V)
